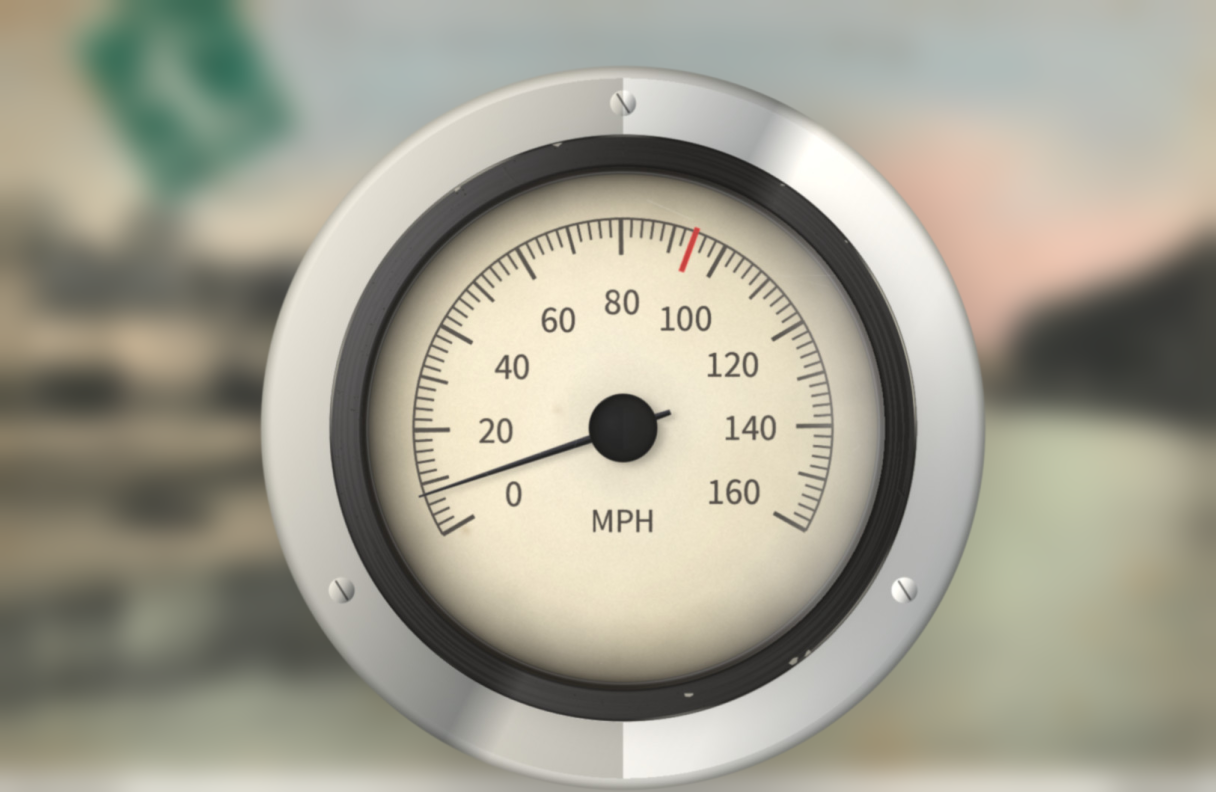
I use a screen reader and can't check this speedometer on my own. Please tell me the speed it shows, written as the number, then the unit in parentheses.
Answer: 8 (mph)
